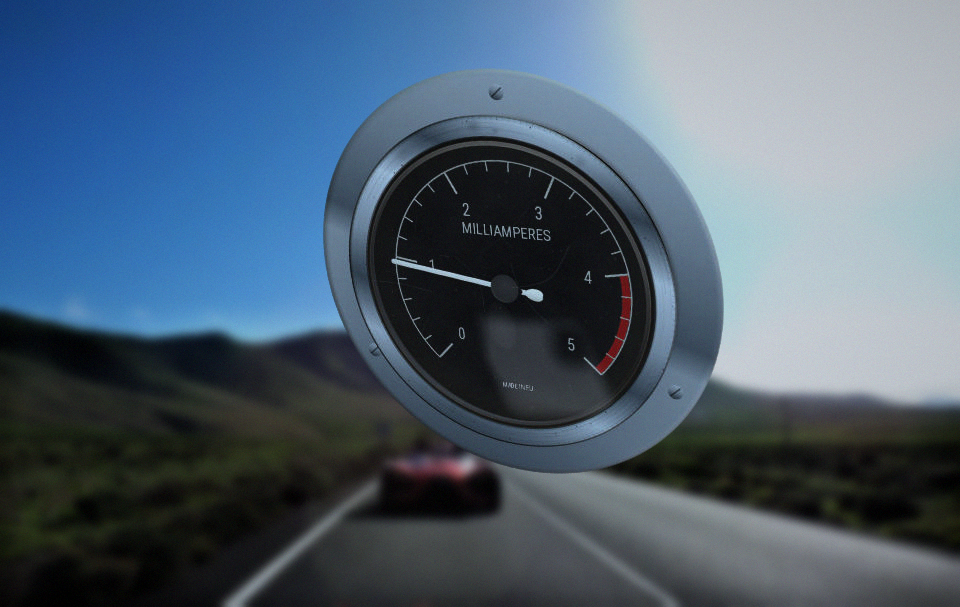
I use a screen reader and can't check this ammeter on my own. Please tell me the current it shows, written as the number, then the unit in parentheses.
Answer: 1 (mA)
